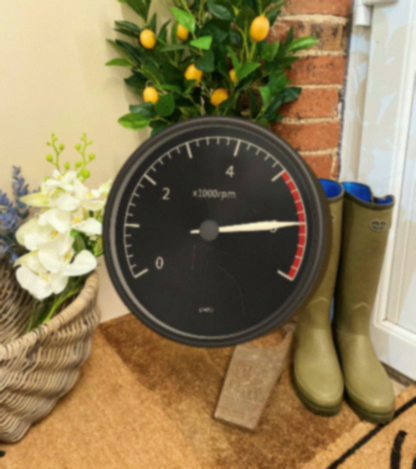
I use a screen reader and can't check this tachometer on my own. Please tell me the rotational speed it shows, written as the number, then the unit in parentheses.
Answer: 6000 (rpm)
